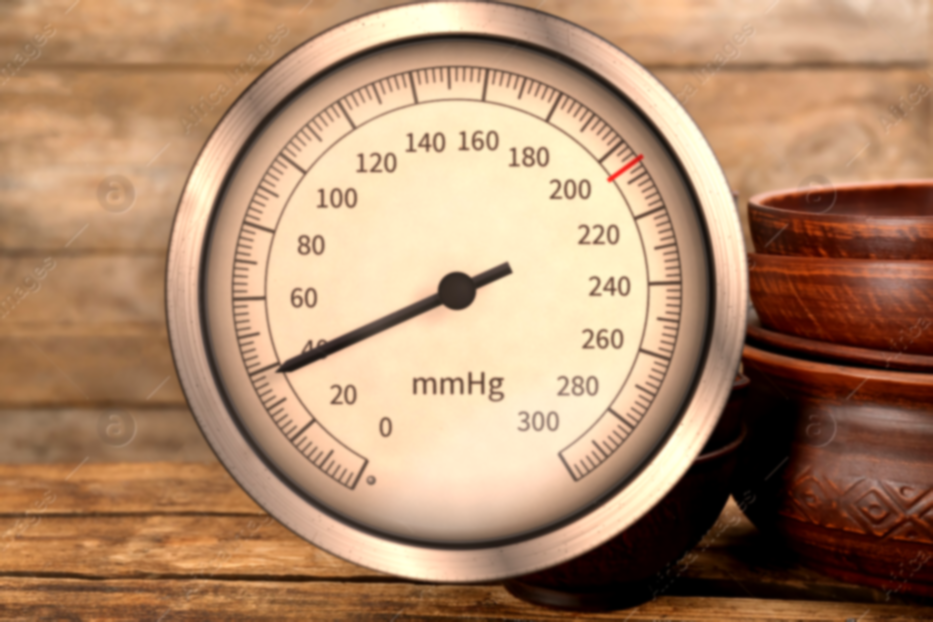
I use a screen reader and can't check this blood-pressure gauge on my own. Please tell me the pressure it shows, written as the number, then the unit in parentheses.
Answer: 38 (mmHg)
